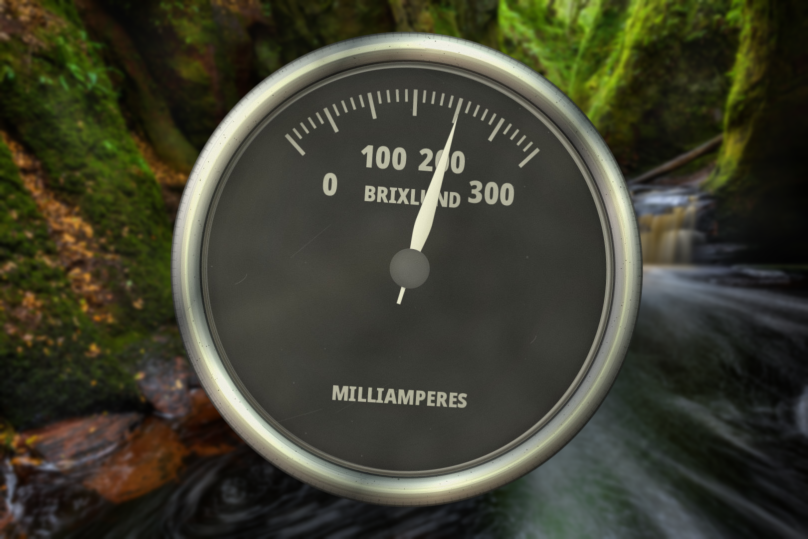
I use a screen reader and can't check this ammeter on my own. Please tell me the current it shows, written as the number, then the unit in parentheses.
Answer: 200 (mA)
